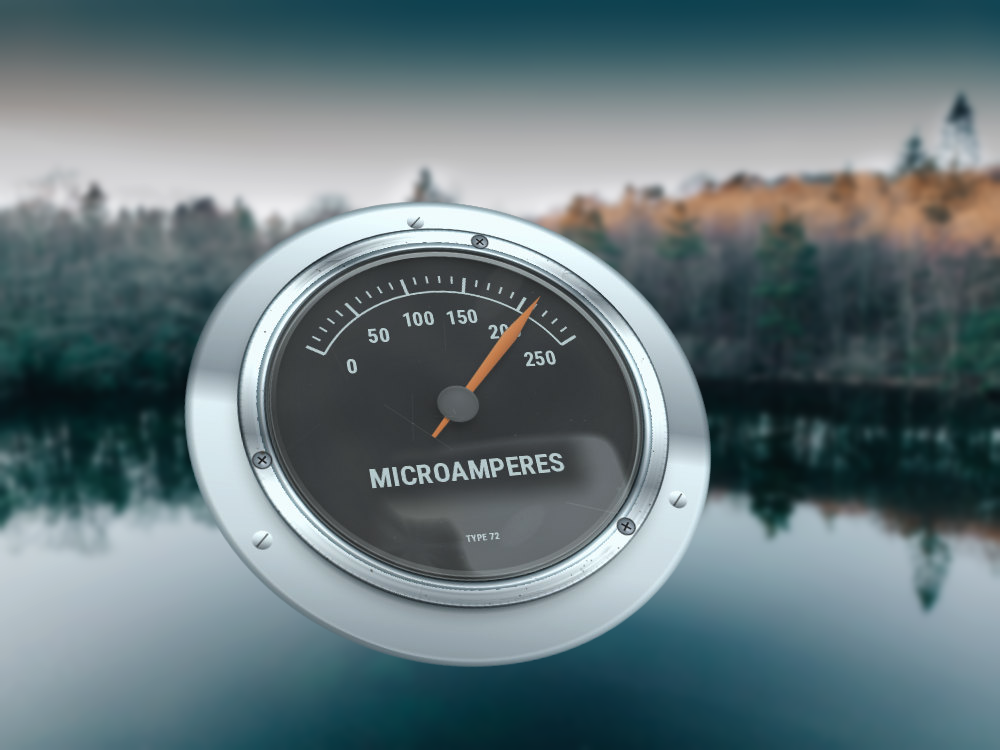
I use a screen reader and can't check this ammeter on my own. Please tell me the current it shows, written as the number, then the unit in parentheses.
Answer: 210 (µA)
